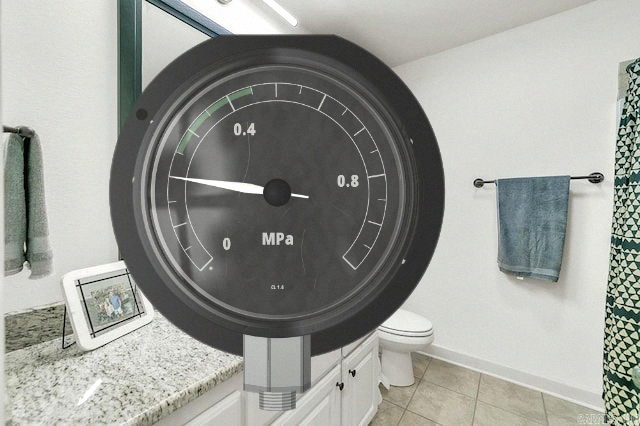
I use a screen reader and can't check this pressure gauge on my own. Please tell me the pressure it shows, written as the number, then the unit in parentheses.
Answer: 0.2 (MPa)
